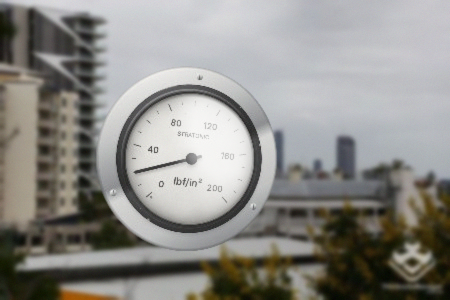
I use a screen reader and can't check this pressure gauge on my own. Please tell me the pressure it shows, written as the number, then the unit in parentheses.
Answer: 20 (psi)
